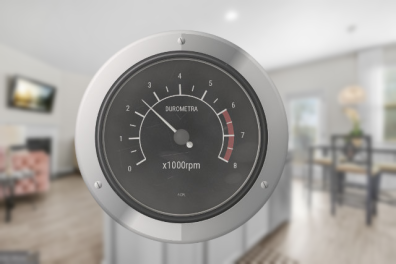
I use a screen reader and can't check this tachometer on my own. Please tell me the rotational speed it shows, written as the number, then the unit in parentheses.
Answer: 2500 (rpm)
